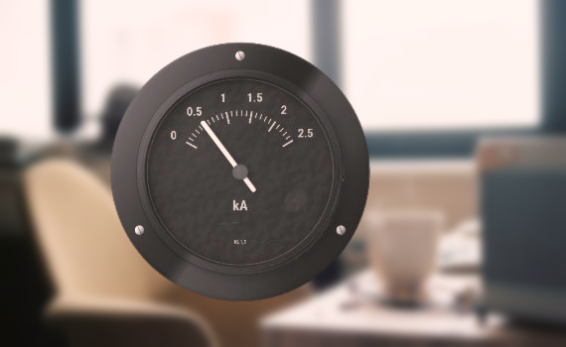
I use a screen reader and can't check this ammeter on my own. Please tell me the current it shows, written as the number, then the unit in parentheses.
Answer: 0.5 (kA)
